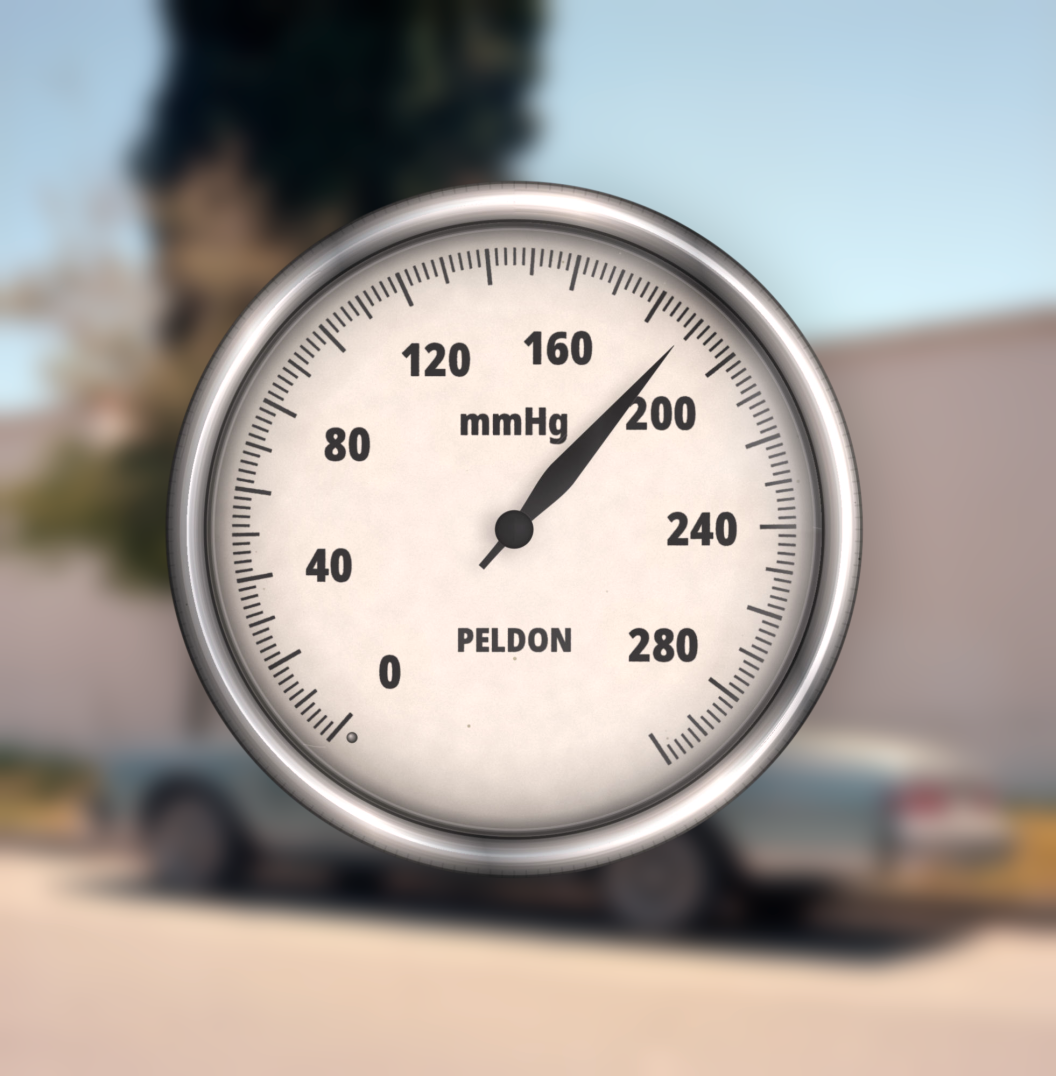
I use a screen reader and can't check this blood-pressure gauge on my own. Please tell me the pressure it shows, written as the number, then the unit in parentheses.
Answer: 189 (mmHg)
